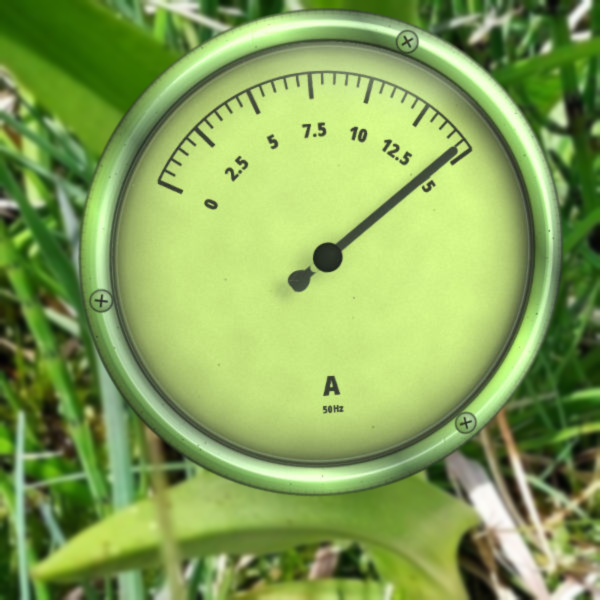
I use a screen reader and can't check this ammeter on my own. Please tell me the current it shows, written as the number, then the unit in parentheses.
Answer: 14.5 (A)
